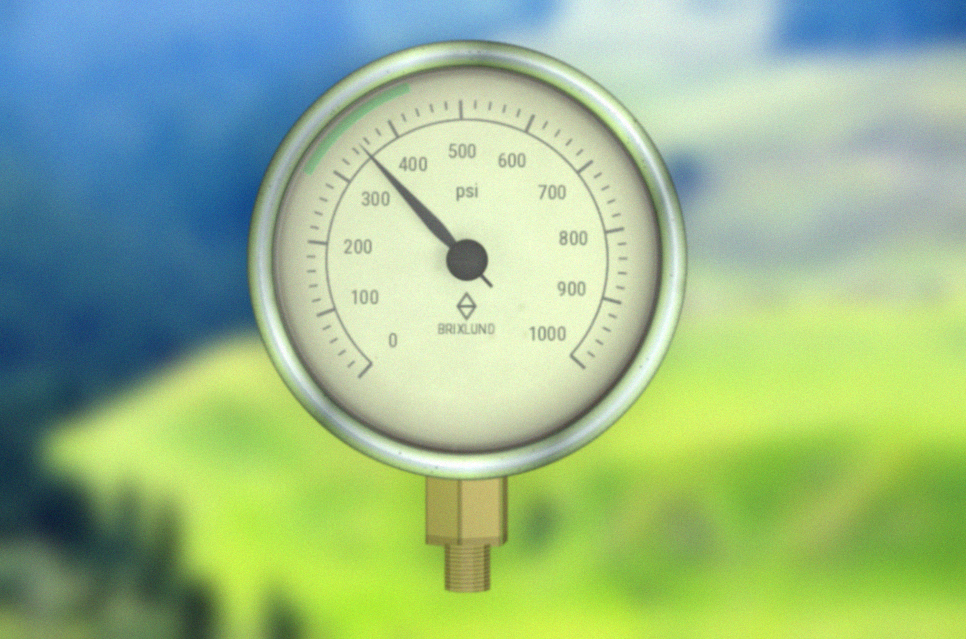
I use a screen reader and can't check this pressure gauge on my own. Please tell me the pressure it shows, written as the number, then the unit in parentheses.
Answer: 350 (psi)
